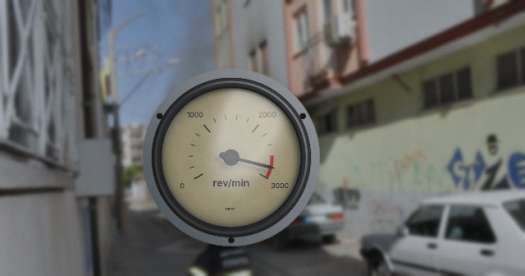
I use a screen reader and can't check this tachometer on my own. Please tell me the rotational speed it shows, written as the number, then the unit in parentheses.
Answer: 2800 (rpm)
